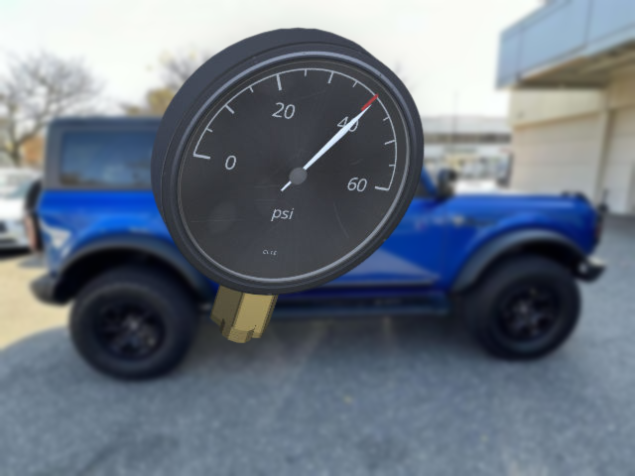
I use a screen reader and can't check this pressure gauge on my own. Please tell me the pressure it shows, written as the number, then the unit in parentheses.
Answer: 40 (psi)
